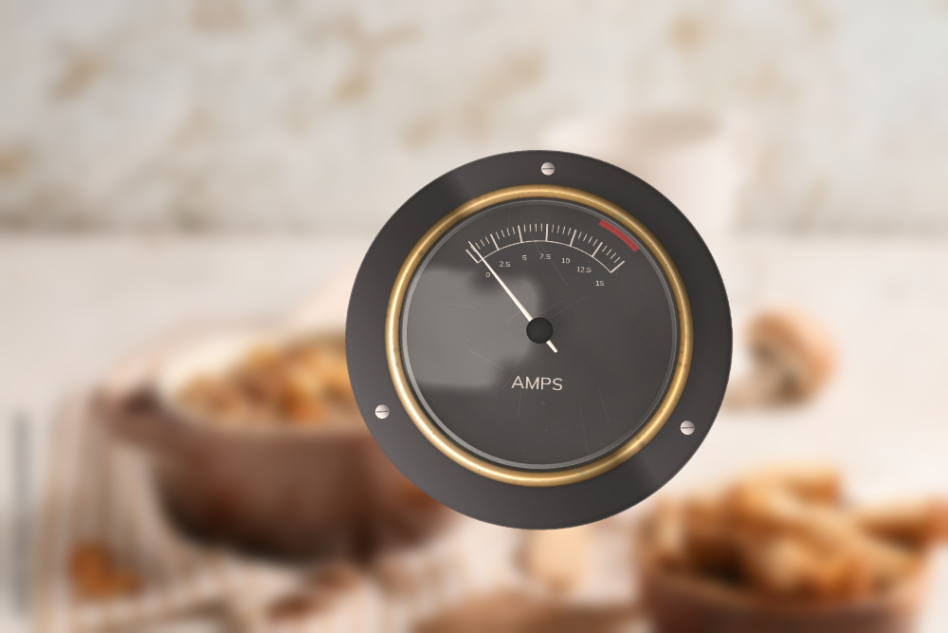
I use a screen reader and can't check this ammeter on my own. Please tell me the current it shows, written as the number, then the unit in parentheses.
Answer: 0.5 (A)
